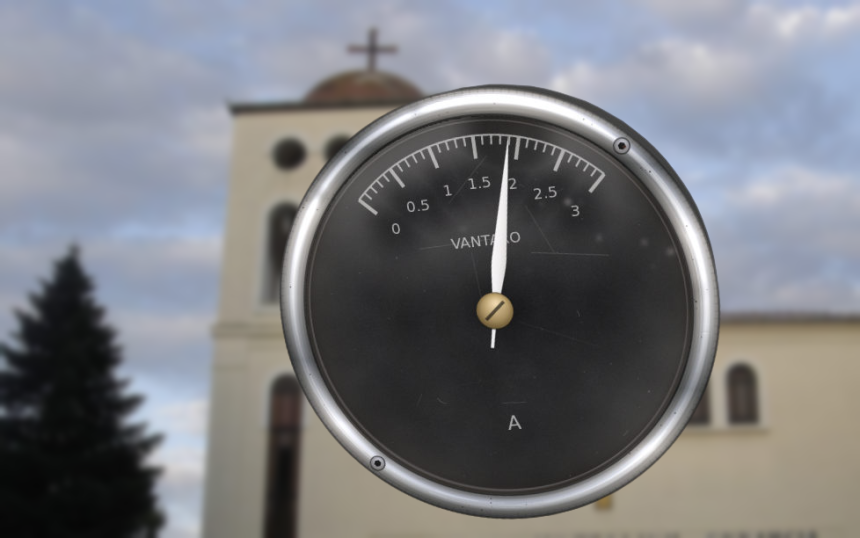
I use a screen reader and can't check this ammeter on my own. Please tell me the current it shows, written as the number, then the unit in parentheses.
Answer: 1.9 (A)
